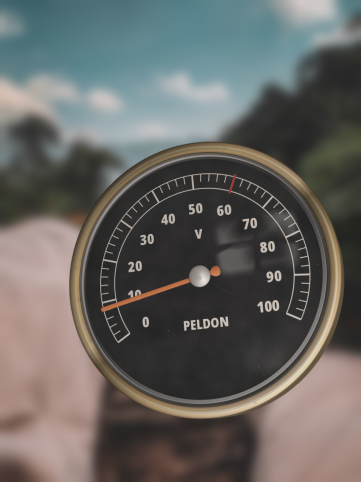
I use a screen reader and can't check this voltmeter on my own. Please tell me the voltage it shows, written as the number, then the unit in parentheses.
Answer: 8 (V)
